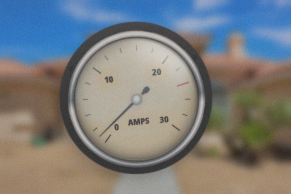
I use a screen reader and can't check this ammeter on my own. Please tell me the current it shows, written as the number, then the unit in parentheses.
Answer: 1 (A)
